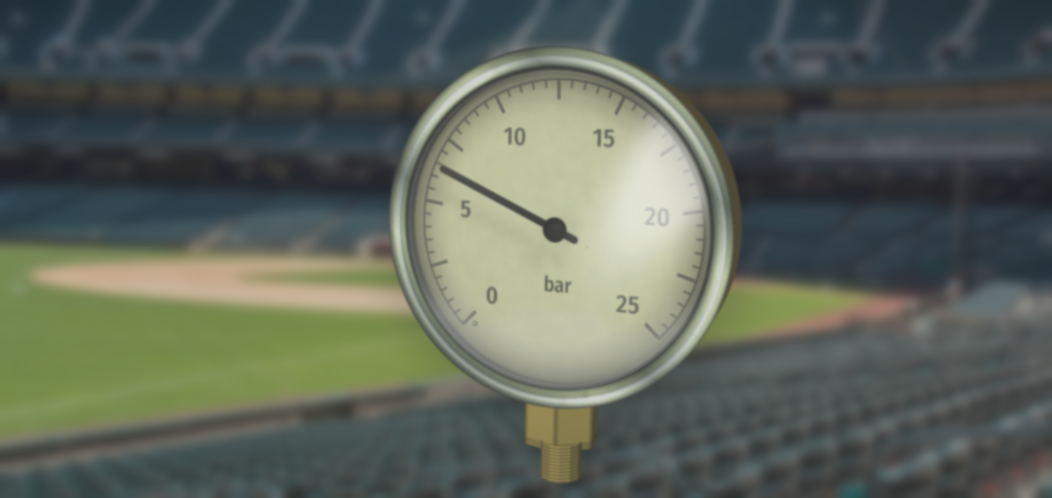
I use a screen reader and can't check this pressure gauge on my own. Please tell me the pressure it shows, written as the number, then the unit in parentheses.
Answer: 6.5 (bar)
